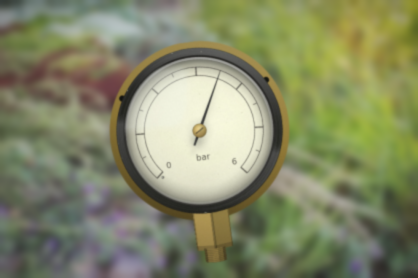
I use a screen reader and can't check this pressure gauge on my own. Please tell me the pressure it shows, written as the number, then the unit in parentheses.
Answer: 3.5 (bar)
